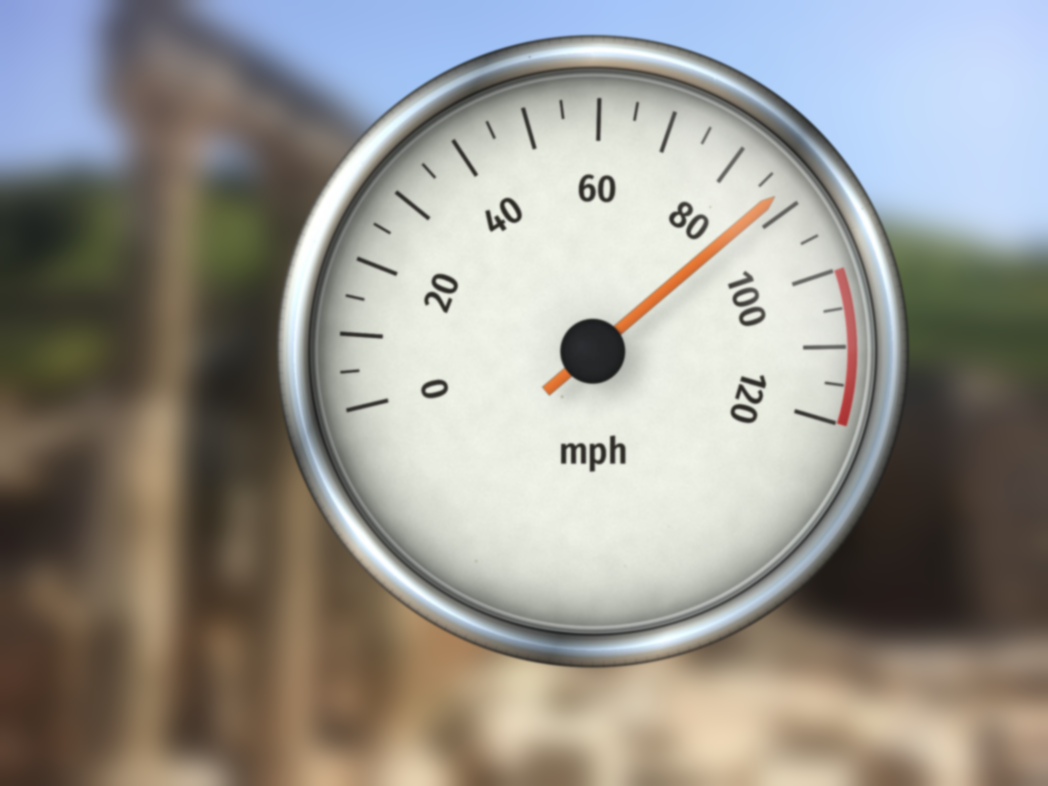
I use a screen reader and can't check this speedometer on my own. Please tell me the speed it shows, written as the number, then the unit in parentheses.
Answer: 87.5 (mph)
